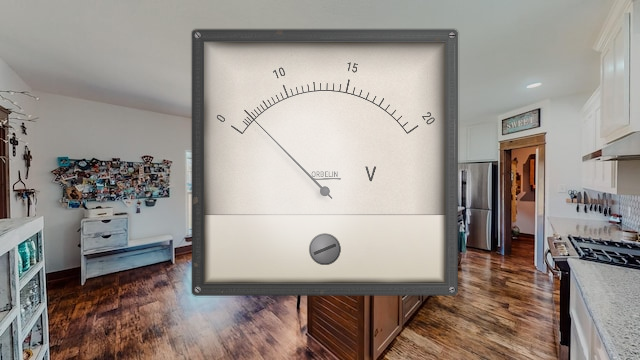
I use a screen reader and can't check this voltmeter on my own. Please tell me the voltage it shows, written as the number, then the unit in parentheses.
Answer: 5 (V)
